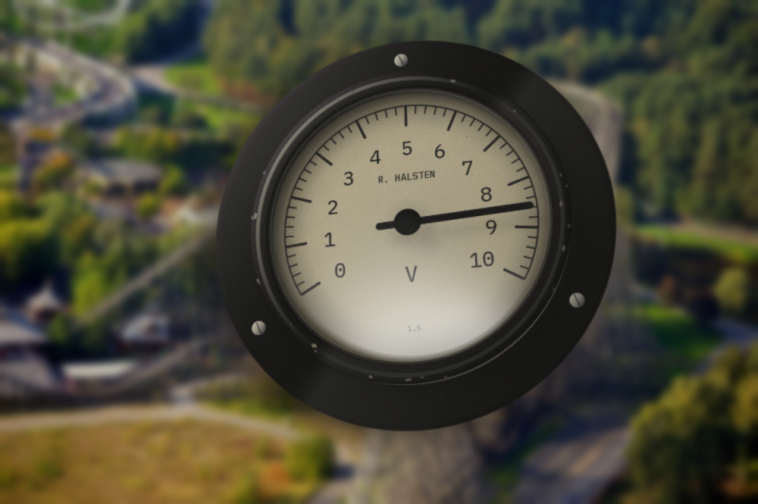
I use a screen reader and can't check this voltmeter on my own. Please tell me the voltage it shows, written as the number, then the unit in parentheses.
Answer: 8.6 (V)
